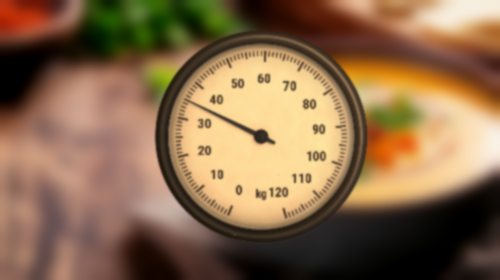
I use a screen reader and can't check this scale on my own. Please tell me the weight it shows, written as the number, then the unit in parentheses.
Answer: 35 (kg)
